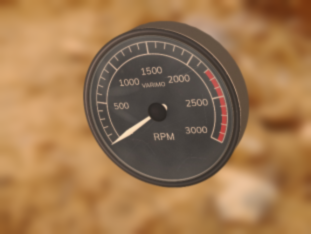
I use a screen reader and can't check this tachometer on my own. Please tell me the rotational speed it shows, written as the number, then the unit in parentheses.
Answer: 0 (rpm)
